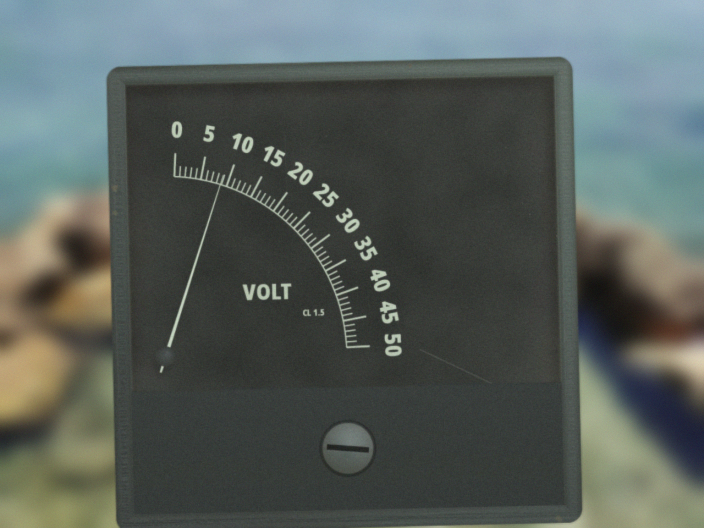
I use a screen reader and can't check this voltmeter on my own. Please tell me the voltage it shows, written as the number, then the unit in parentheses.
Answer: 9 (V)
